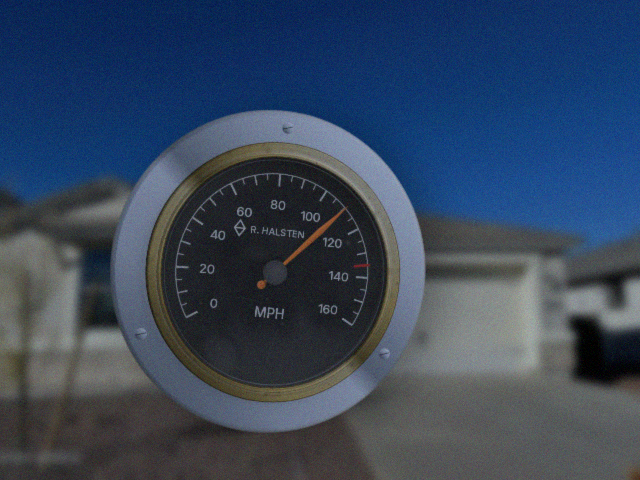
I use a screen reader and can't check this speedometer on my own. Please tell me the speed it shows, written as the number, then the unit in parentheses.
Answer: 110 (mph)
